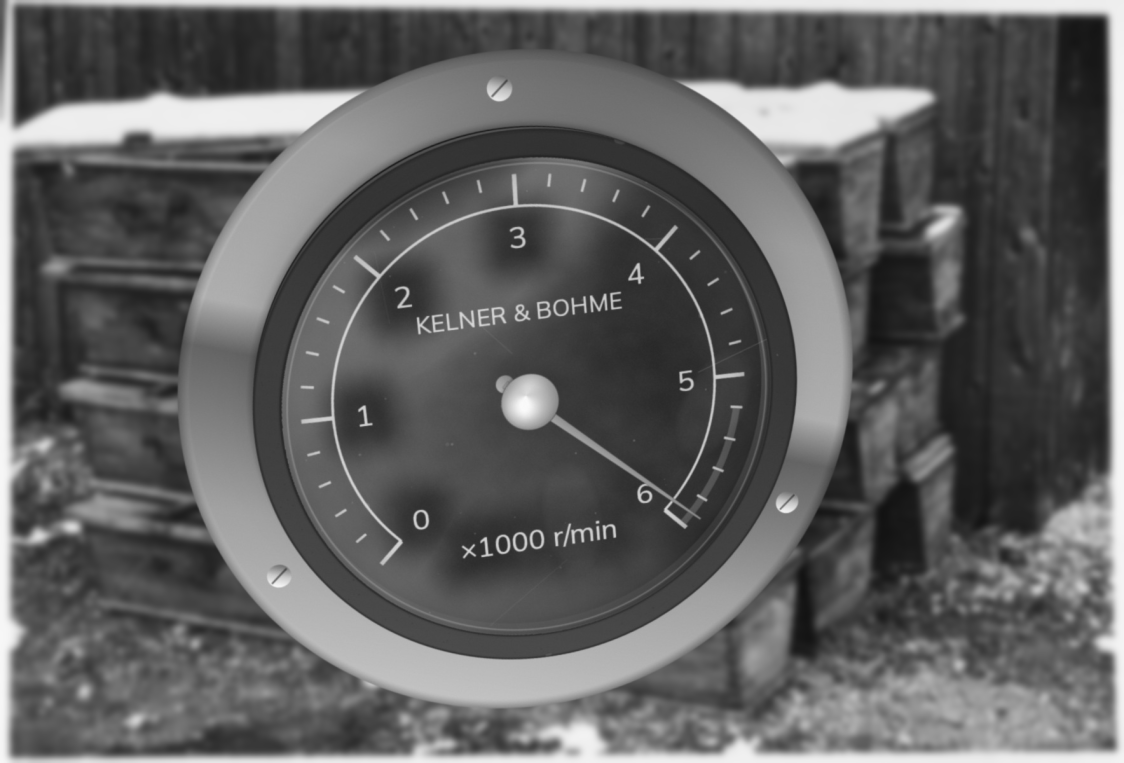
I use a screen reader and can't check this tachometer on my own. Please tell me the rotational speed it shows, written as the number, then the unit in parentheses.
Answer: 5900 (rpm)
